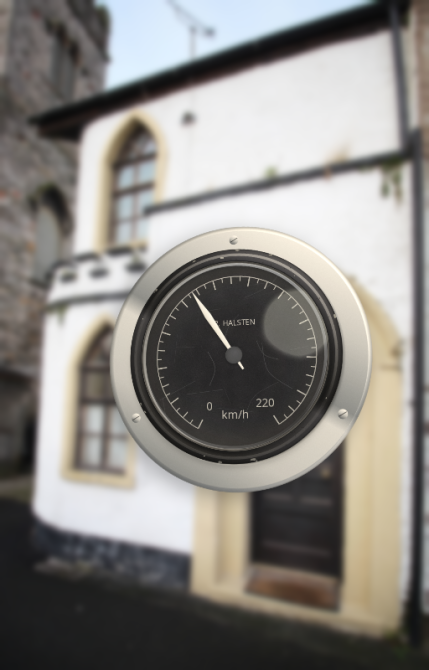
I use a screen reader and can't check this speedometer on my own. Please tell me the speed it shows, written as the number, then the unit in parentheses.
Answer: 87.5 (km/h)
